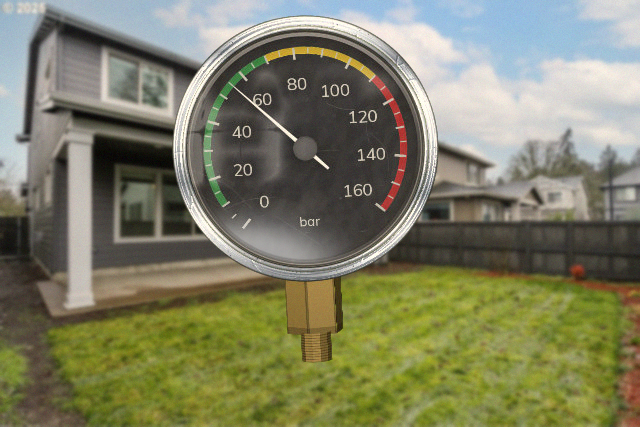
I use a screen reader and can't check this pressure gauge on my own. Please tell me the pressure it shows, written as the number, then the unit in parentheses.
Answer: 55 (bar)
